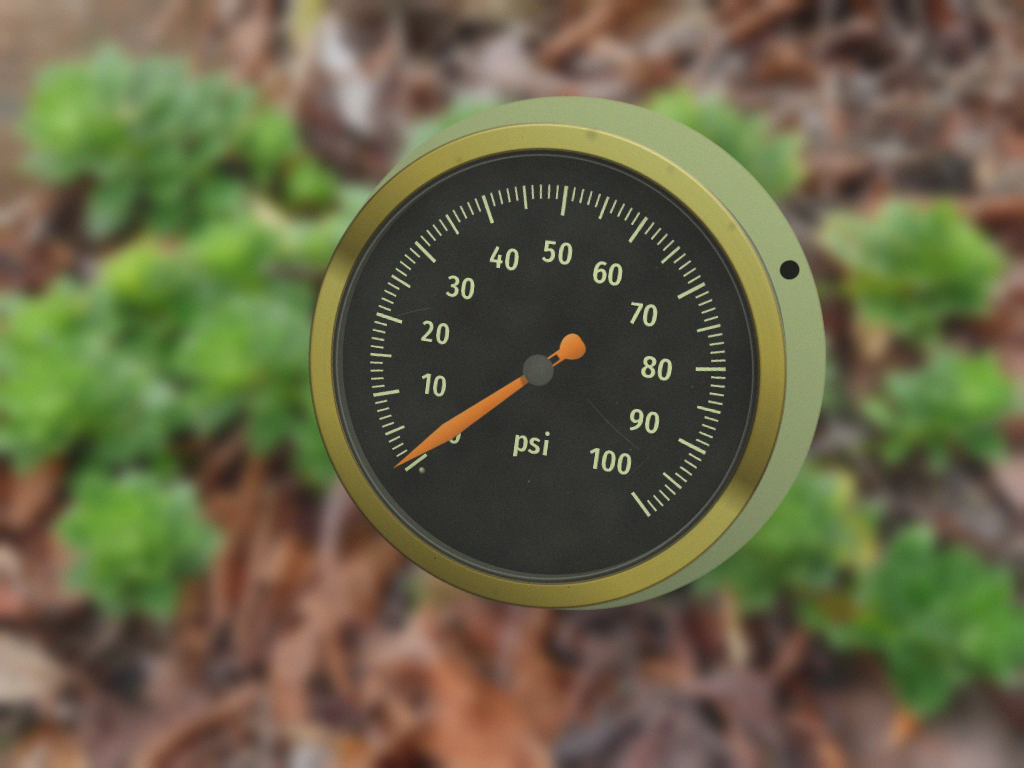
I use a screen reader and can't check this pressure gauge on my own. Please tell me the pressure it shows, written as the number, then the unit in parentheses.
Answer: 1 (psi)
